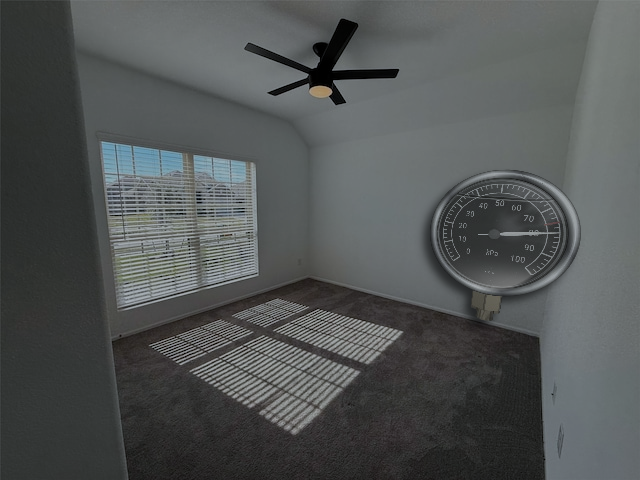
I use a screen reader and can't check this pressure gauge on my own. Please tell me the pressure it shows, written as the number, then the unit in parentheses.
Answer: 80 (kPa)
